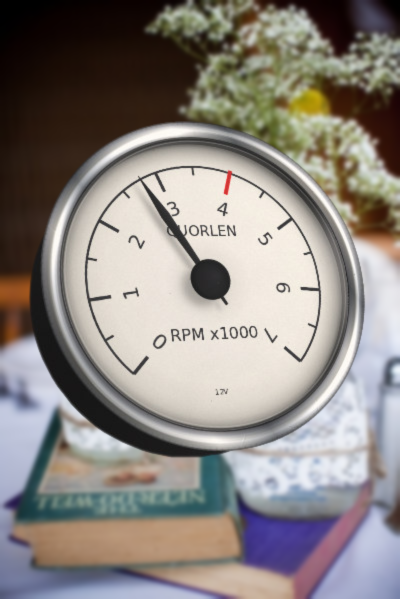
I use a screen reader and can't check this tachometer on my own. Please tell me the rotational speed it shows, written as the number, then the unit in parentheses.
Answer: 2750 (rpm)
